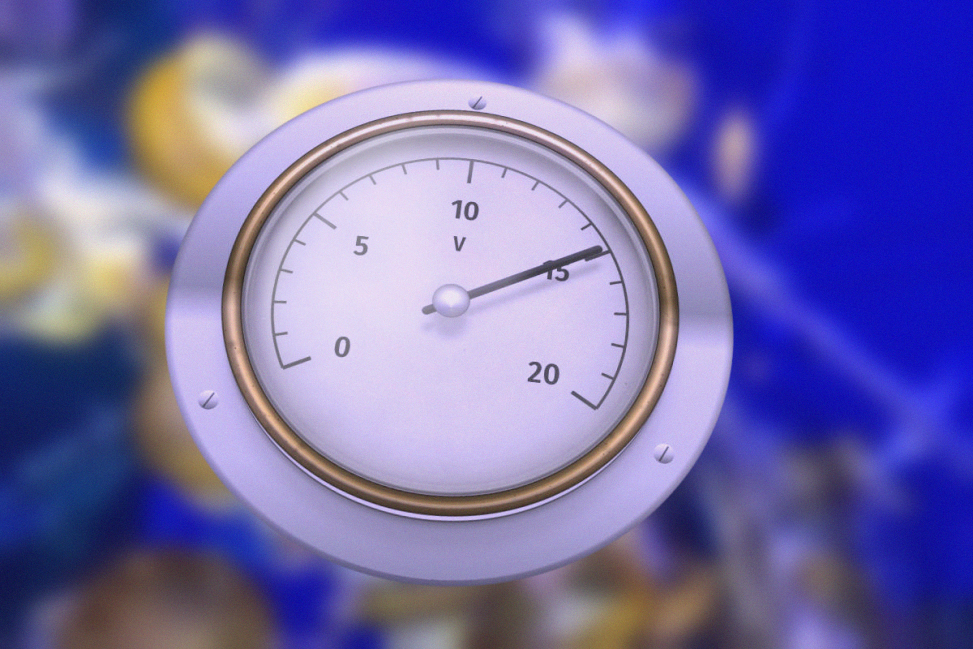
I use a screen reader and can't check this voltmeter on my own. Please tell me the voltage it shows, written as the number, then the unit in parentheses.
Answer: 15 (V)
